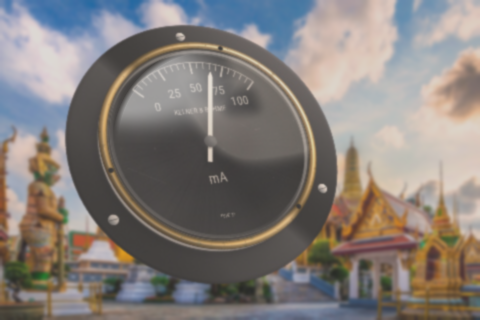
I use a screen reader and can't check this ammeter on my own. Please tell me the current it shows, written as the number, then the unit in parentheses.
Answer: 65 (mA)
